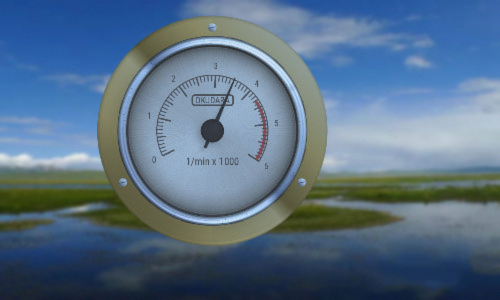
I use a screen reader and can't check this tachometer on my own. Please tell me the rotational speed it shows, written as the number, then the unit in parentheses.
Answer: 3500 (rpm)
